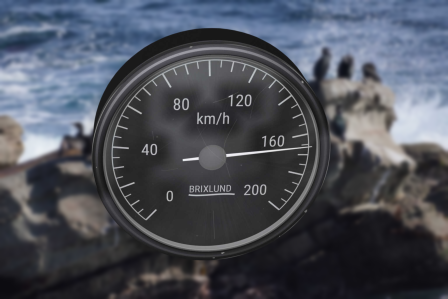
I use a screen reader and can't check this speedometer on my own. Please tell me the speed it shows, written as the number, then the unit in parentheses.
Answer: 165 (km/h)
